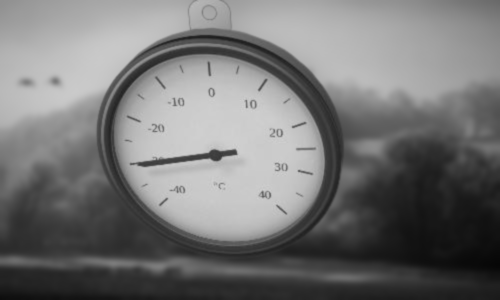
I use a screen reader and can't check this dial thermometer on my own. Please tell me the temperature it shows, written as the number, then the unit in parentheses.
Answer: -30 (°C)
